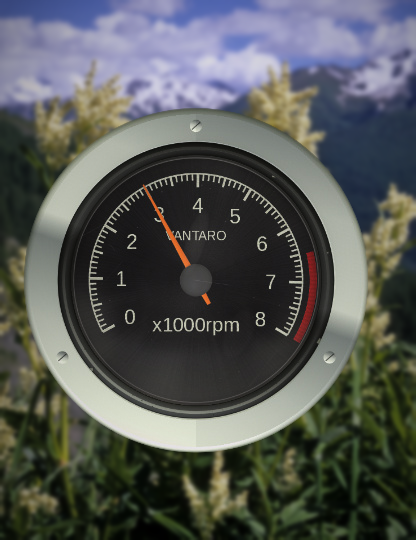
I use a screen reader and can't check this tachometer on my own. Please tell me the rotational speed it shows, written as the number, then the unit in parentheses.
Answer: 3000 (rpm)
